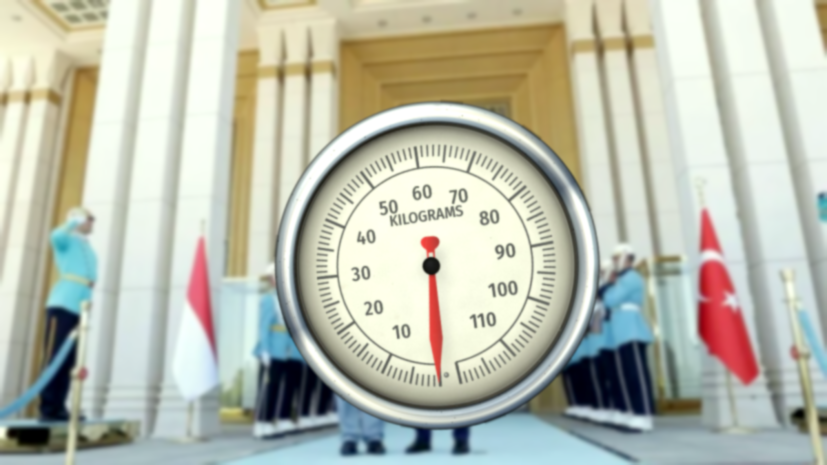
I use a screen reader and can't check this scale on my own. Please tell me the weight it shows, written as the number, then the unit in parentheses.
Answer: 0 (kg)
